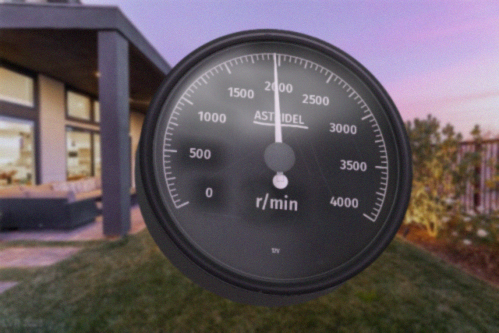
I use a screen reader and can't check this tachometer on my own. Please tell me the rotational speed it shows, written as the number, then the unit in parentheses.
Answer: 1950 (rpm)
